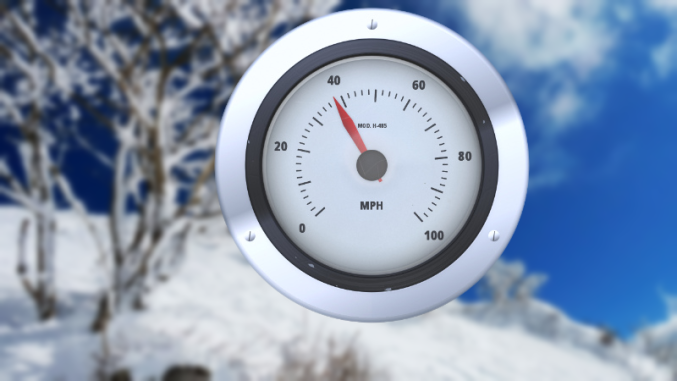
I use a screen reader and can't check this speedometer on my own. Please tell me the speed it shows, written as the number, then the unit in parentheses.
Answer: 38 (mph)
